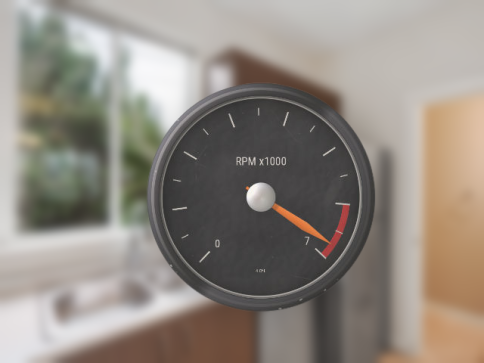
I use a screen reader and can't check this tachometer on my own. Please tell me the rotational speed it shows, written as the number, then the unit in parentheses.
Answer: 6750 (rpm)
